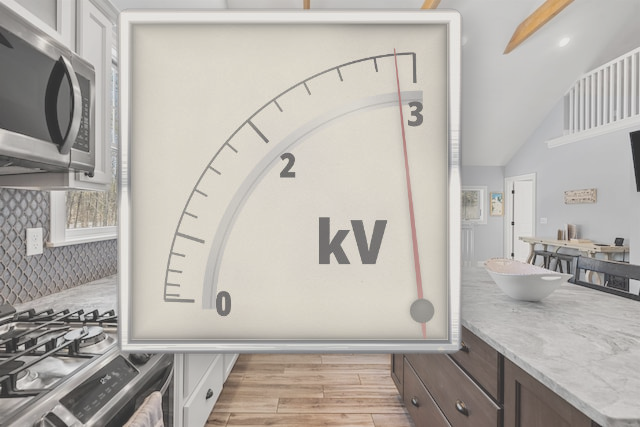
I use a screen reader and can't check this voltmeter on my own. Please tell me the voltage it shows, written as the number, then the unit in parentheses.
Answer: 2.9 (kV)
